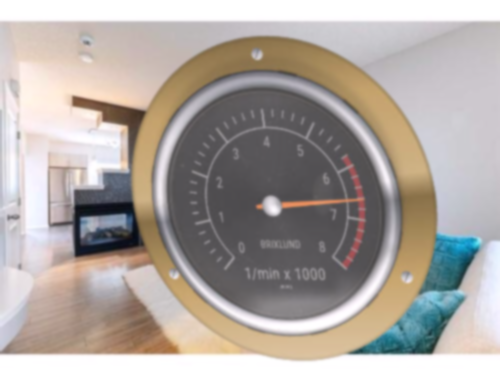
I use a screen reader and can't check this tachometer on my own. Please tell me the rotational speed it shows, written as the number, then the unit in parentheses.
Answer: 6600 (rpm)
